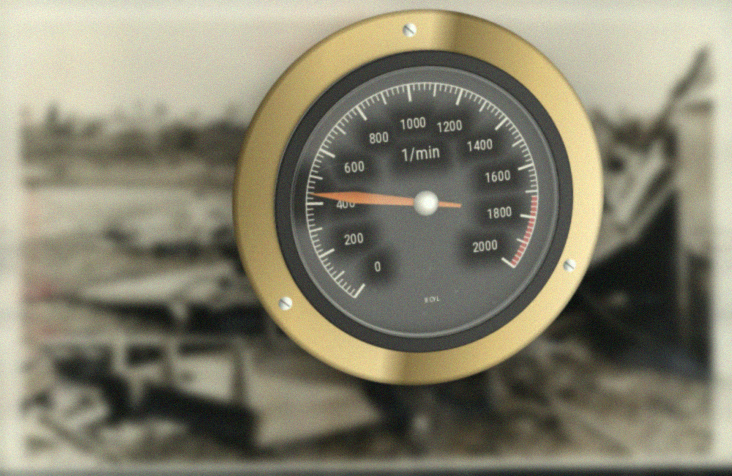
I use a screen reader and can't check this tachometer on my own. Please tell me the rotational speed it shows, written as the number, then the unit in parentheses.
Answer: 440 (rpm)
